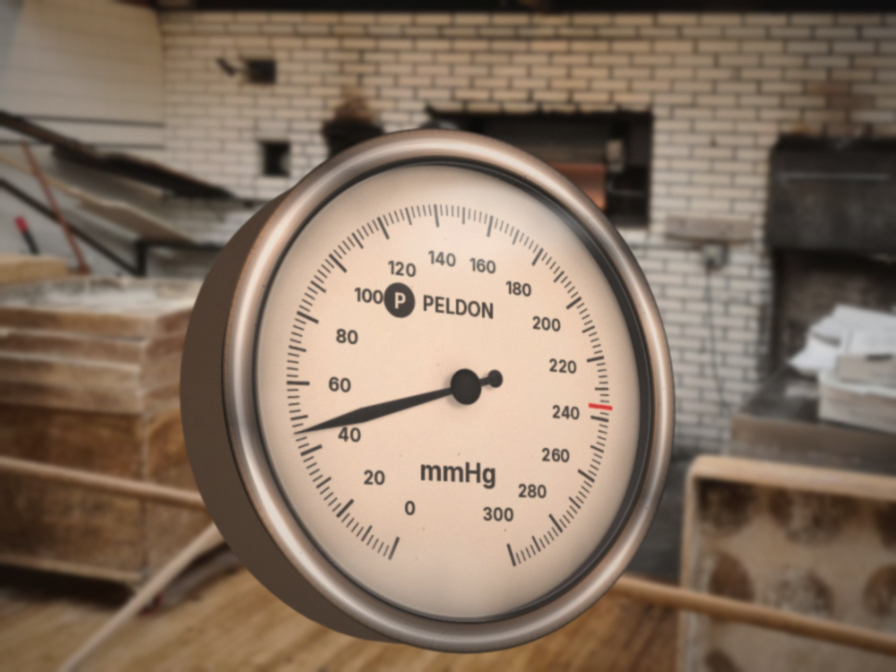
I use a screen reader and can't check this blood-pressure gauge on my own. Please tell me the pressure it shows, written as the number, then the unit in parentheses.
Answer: 46 (mmHg)
